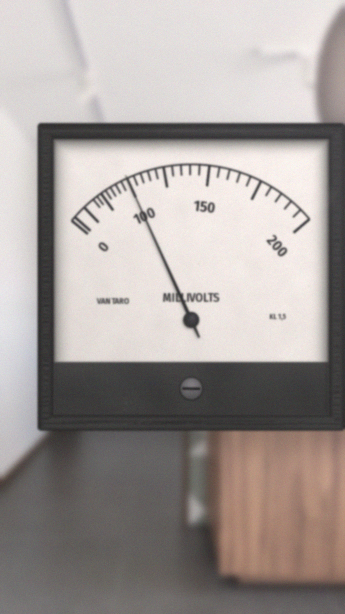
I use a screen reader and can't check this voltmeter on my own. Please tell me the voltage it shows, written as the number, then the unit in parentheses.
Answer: 100 (mV)
